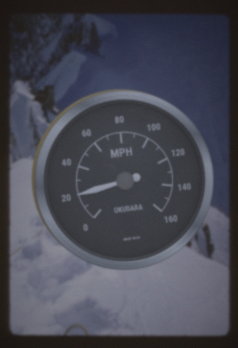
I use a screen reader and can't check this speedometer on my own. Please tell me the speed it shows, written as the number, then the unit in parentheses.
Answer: 20 (mph)
